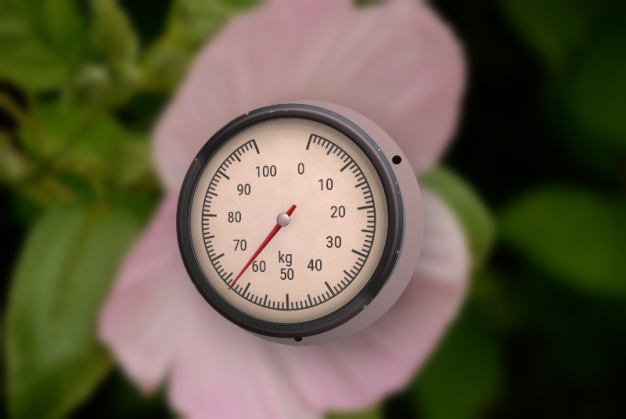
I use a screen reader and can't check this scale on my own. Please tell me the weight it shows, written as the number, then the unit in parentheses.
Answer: 63 (kg)
